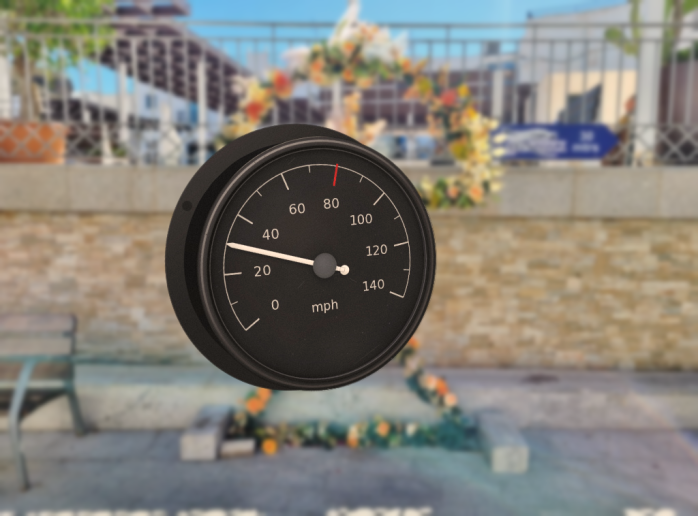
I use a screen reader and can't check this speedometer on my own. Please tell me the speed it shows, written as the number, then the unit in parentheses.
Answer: 30 (mph)
